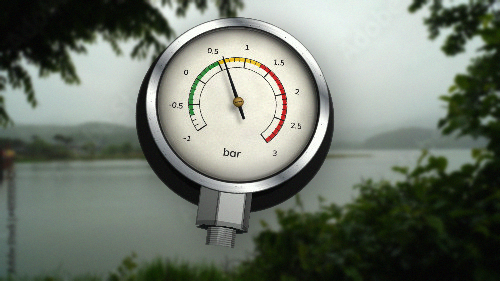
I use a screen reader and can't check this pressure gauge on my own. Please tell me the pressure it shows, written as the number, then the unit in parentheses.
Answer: 0.6 (bar)
